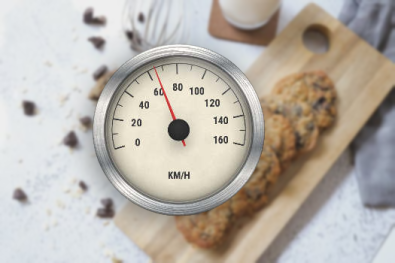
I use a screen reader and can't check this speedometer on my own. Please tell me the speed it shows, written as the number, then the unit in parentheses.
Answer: 65 (km/h)
